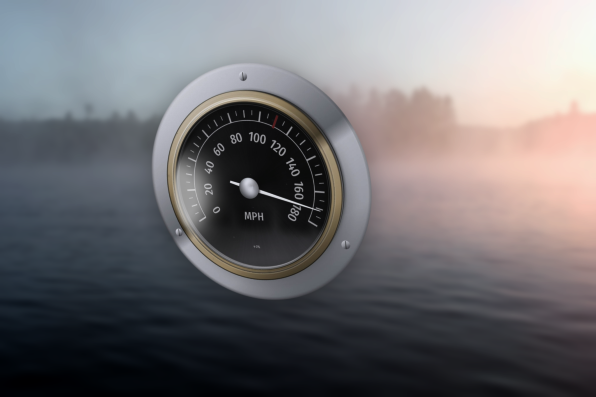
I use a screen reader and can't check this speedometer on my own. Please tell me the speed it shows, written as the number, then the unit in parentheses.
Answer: 170 (mph)
